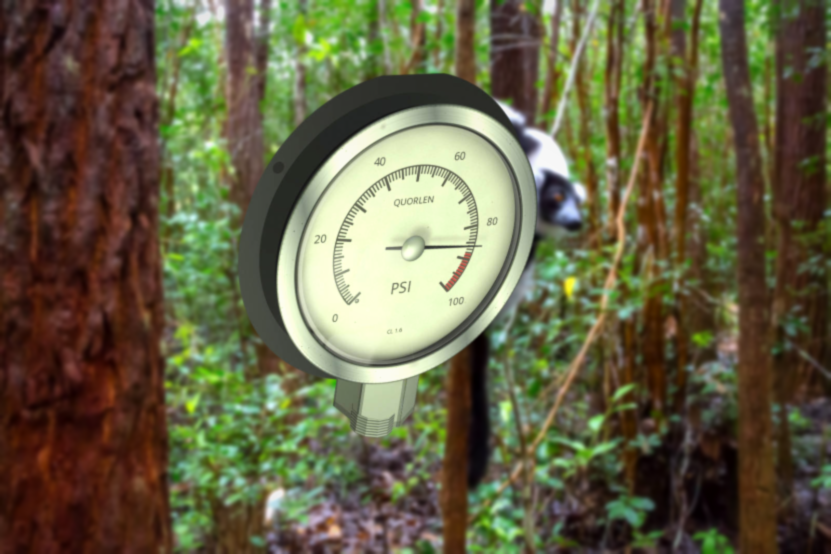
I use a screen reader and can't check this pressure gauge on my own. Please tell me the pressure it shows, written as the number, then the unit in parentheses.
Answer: 85 (psi)
